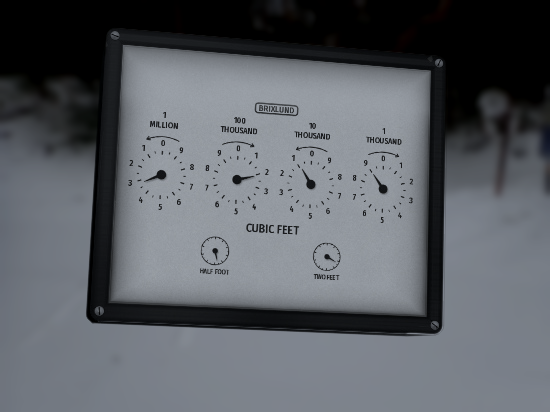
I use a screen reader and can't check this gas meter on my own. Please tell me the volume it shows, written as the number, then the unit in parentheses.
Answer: 320900 (ft³)
